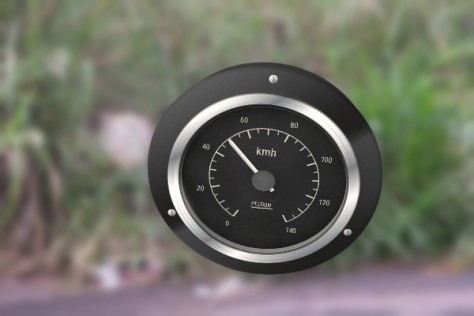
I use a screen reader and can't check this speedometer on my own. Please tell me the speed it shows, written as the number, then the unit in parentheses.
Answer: 50 (km/h)
